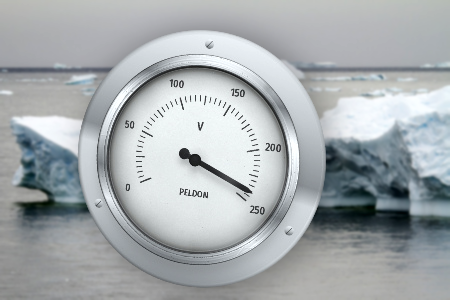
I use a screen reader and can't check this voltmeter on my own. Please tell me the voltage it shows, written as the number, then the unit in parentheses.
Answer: 240 (V)
